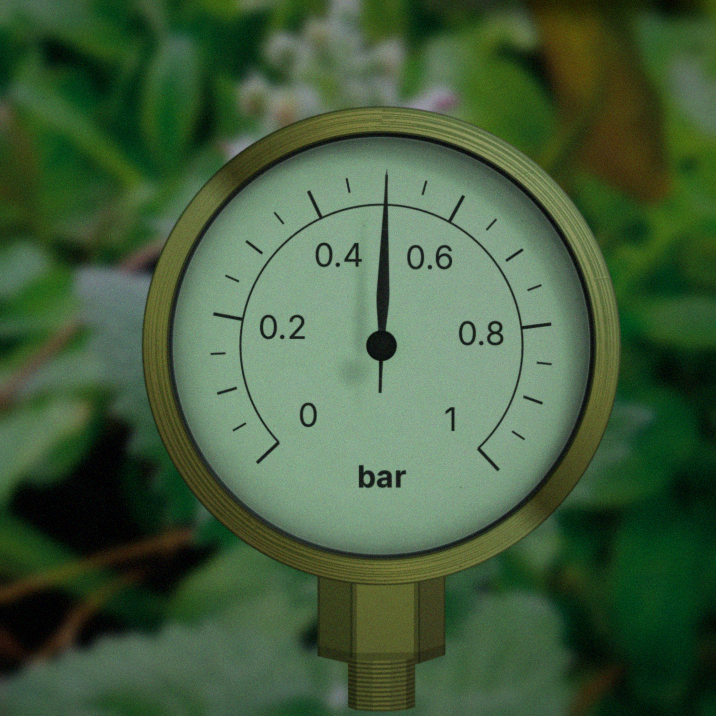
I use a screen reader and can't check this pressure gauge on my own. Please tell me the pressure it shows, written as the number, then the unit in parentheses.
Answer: 0.5 (bar)
